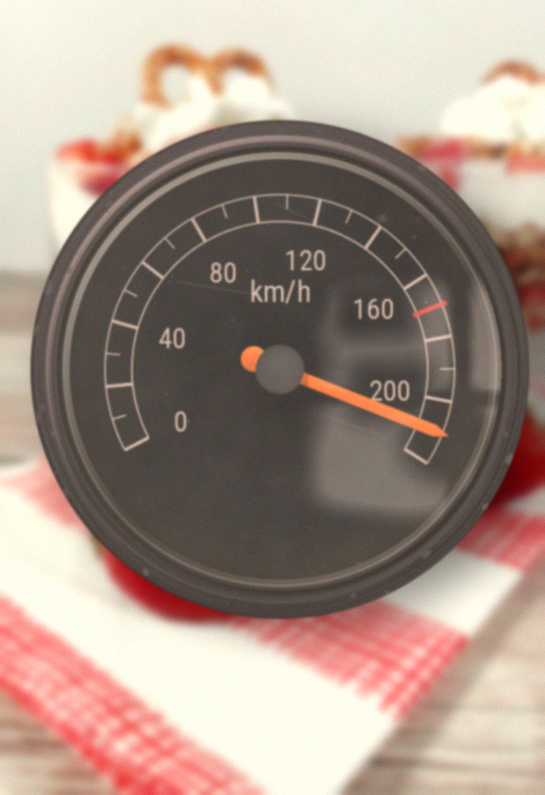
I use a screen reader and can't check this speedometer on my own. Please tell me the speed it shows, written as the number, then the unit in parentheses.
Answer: 210 (km/h)
